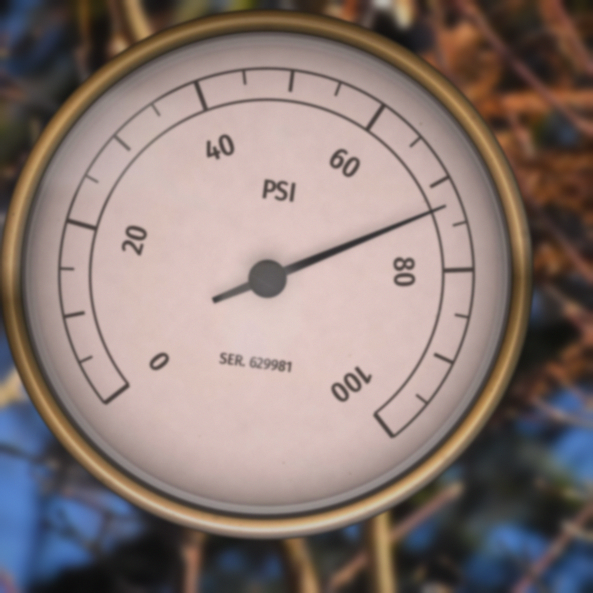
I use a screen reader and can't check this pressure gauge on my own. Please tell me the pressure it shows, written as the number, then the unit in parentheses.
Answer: 72.5 (psi)
